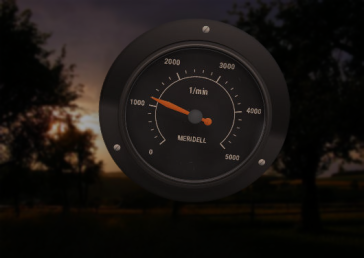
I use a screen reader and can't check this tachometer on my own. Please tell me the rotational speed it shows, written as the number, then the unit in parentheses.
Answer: 1200 (rpm)
